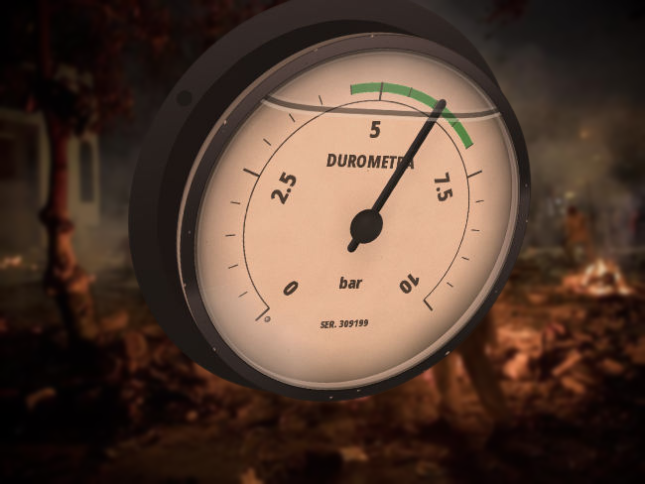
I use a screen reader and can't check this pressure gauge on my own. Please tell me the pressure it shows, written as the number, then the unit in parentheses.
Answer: 6 (bar)
